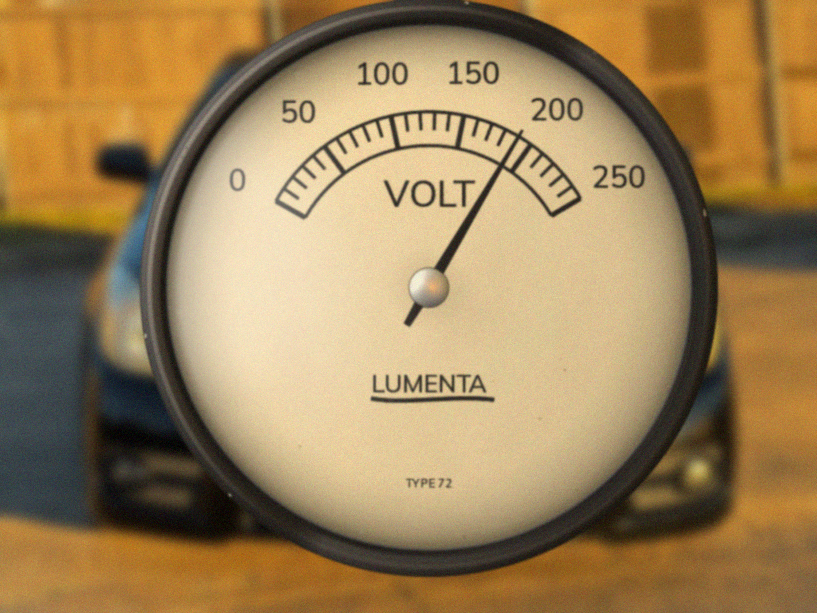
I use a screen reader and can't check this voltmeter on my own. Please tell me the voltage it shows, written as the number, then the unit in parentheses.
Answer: 190 (V)
